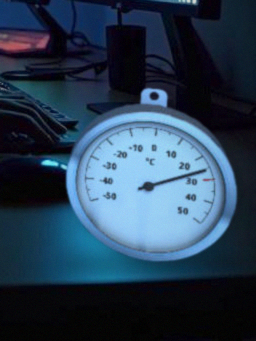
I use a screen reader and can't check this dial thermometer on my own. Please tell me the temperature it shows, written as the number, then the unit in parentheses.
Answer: 25 (°C)
